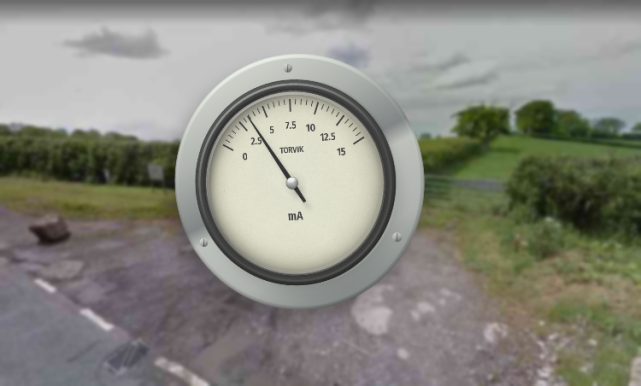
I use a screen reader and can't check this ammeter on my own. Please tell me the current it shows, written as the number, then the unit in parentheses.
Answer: 3.5 (mA)
